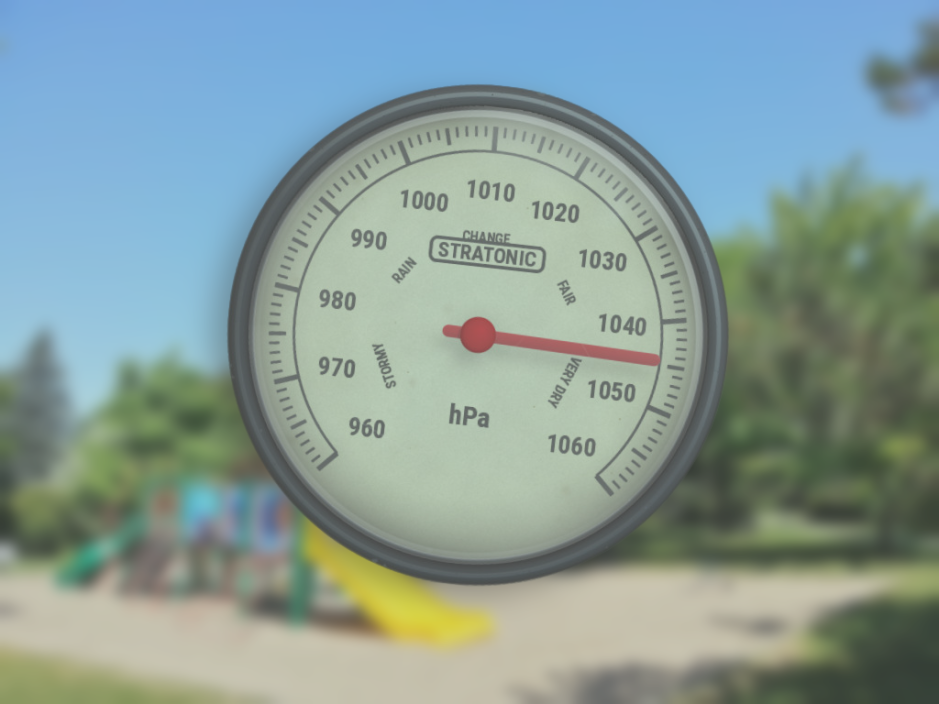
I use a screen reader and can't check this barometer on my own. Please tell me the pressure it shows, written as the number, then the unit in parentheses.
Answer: 1044.5 (hPa)
